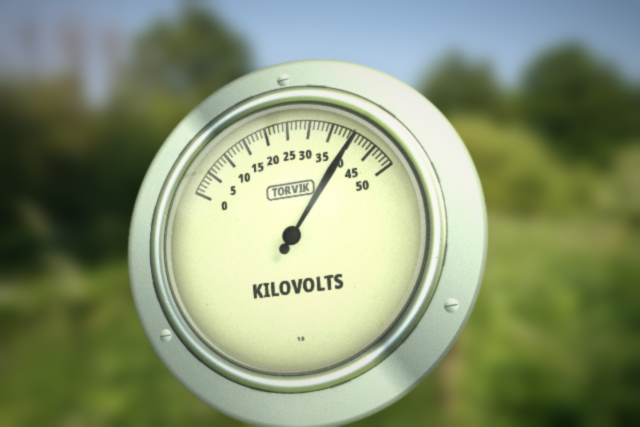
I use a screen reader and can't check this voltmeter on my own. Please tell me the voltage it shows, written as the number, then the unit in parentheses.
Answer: 40 (kV)
